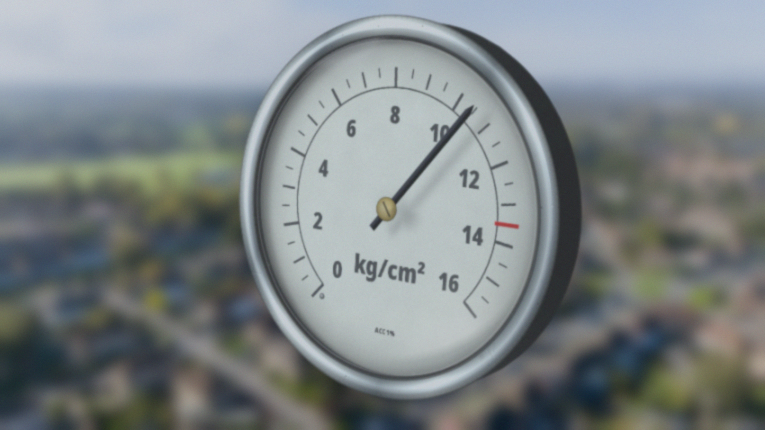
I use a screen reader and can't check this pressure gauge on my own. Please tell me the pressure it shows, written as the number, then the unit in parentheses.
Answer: 10.5 (kg/cm²)
